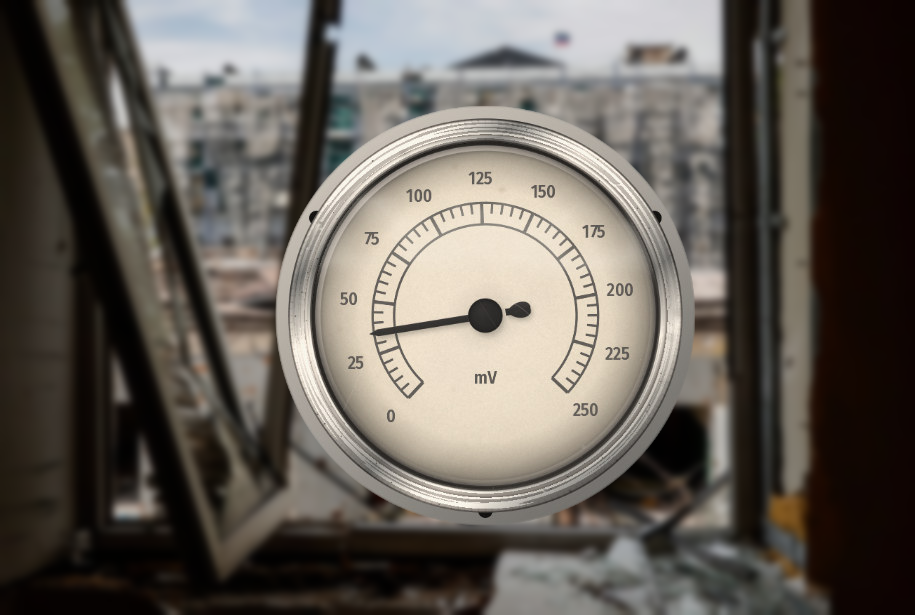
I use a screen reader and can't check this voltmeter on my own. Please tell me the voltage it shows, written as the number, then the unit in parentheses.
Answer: 35 (mV)
